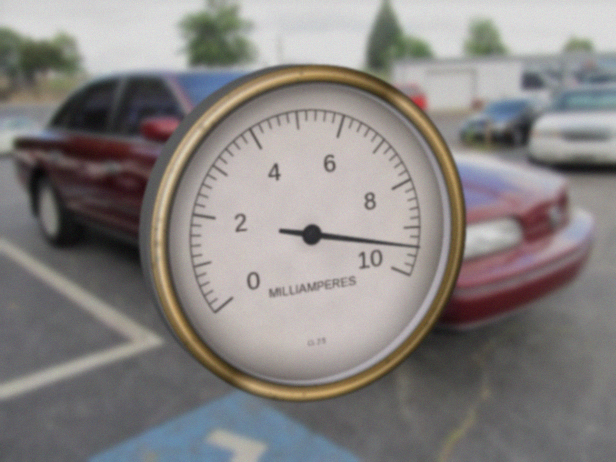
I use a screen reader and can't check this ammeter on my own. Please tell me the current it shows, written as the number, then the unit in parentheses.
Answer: 9.4 (mA)
